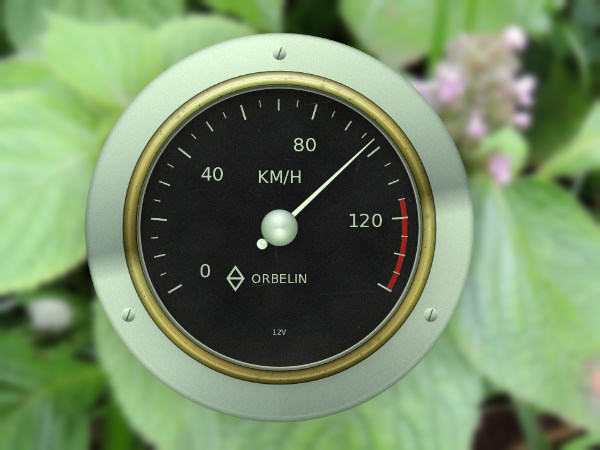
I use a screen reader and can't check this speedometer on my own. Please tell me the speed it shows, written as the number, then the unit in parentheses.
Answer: 97.5 (km/h)
